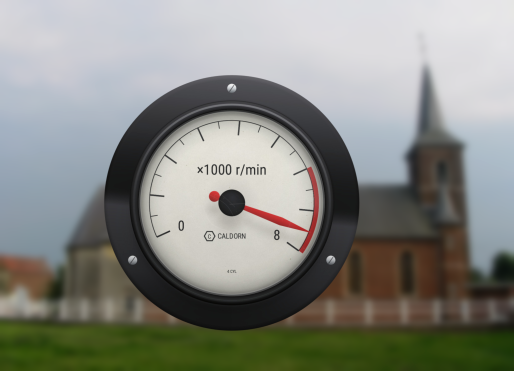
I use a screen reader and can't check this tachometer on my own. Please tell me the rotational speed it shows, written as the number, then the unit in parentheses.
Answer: 7500 (rpm)
